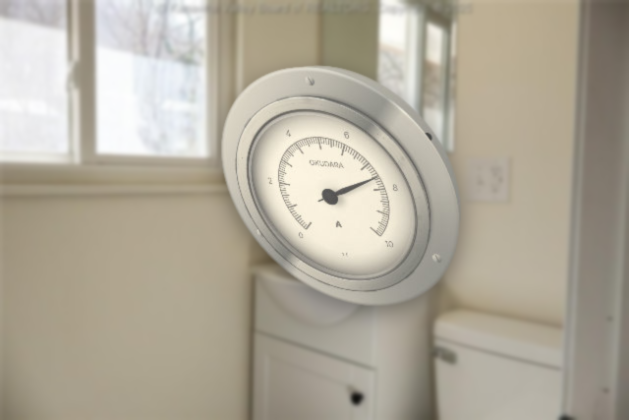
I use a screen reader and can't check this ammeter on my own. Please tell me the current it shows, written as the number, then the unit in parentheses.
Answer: 7.5 (A)
